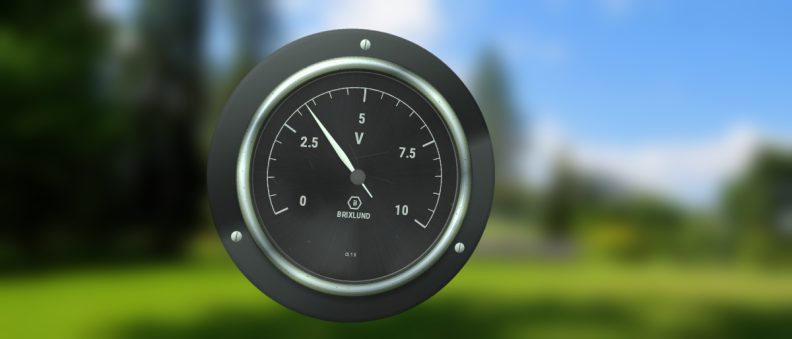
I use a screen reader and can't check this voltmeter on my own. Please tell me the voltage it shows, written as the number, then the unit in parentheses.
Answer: 3.25 (V)
